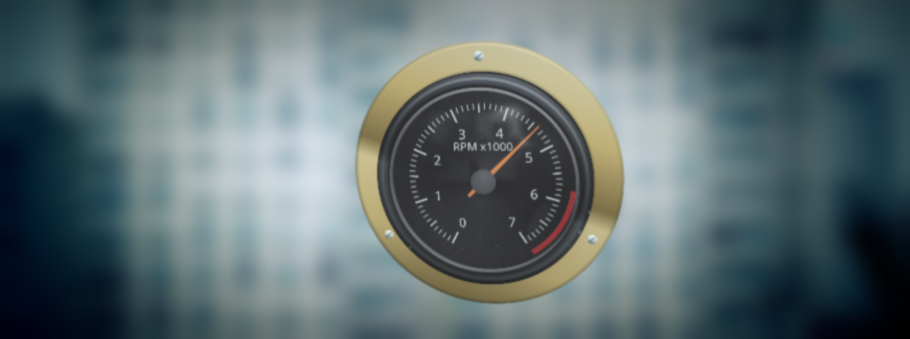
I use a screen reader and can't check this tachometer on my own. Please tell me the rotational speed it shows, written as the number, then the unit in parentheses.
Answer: 4600 (rpm)
